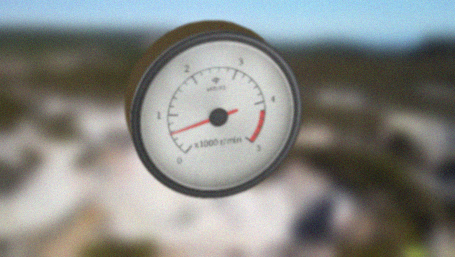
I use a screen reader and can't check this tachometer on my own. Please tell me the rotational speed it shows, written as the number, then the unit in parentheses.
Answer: 600 (rpm)
